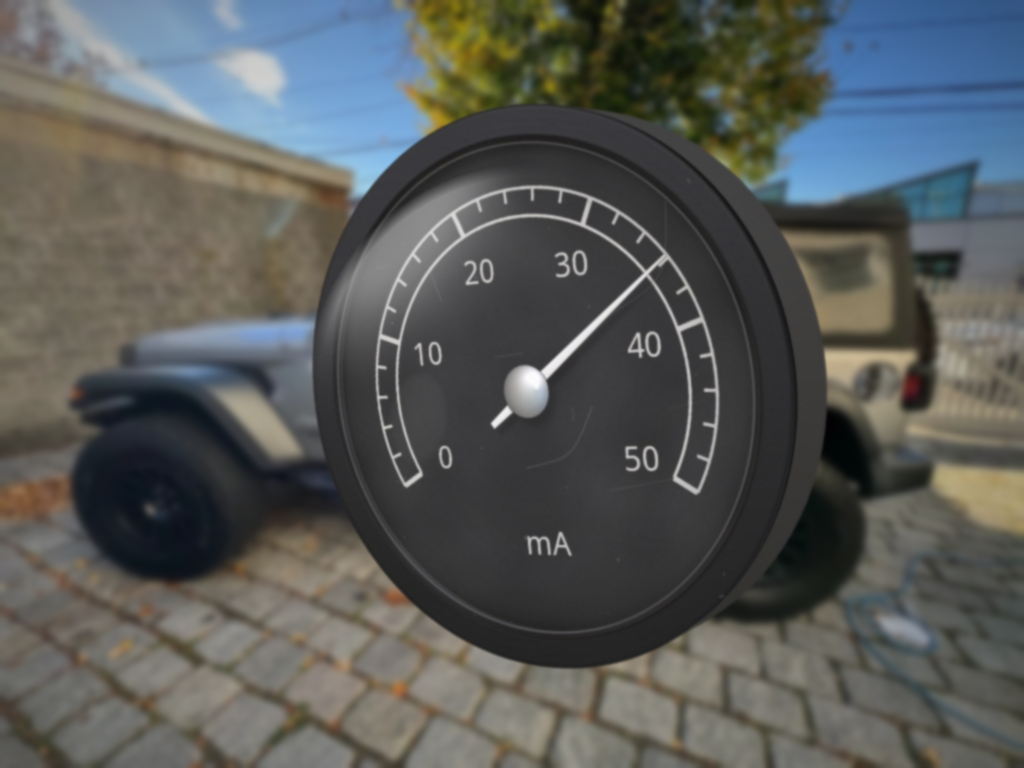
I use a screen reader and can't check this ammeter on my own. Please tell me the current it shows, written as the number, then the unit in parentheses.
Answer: 36 (mA)
